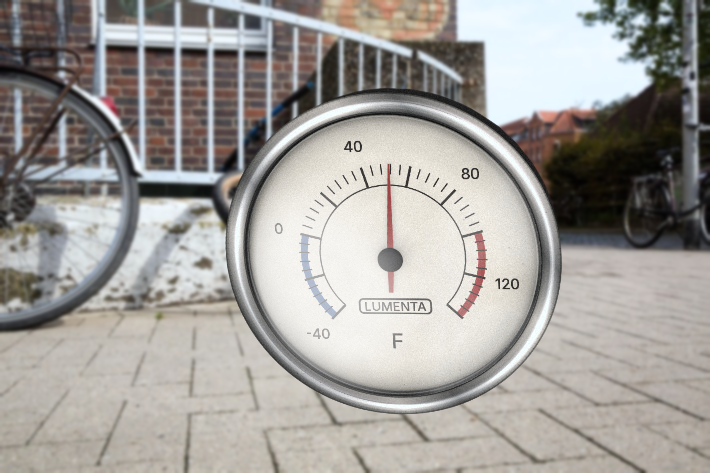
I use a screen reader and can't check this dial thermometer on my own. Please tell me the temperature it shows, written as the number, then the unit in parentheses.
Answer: 52 (°F)
